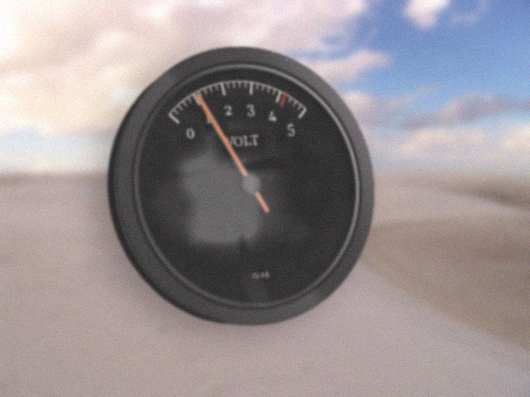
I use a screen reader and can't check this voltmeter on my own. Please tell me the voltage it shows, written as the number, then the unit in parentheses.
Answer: 1 (V)
